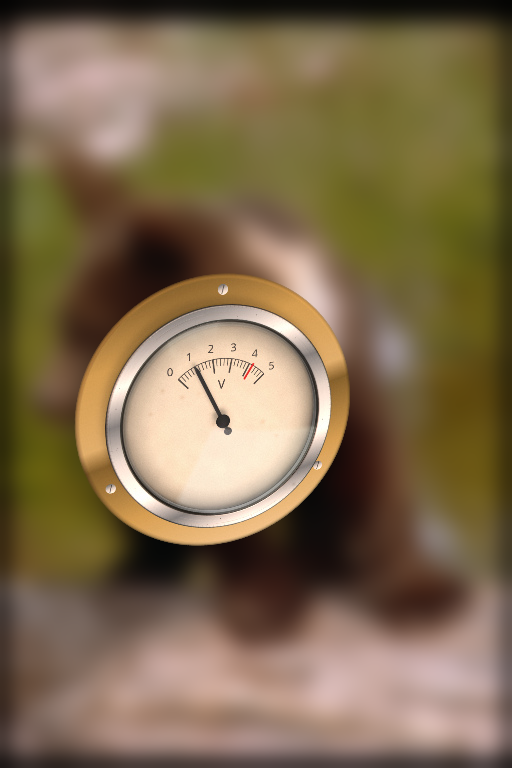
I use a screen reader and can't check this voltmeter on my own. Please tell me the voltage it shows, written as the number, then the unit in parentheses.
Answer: 1 (V)
